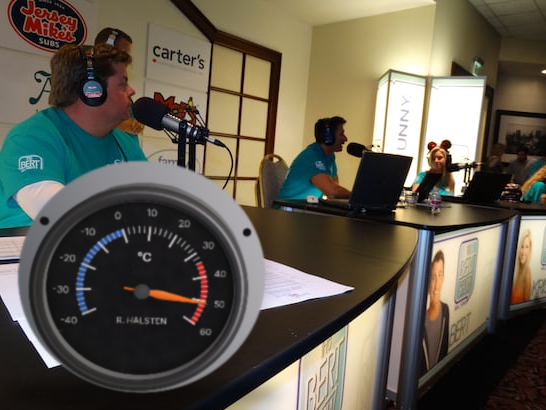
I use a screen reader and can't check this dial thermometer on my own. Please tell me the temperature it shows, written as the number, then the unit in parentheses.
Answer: 50 (°C)
